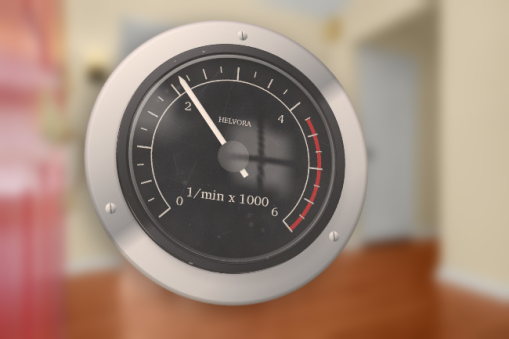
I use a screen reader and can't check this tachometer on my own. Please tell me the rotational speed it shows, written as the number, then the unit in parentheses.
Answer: 2125 (rpm)
